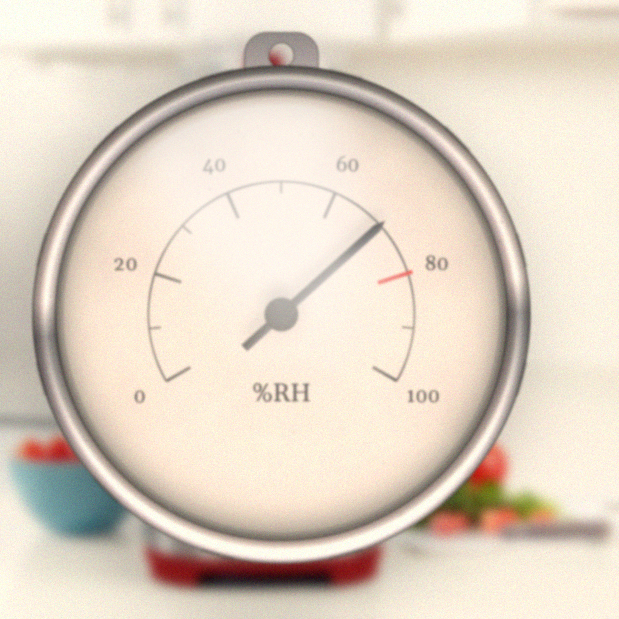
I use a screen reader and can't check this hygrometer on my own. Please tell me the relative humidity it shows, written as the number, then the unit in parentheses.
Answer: 70 (%)
